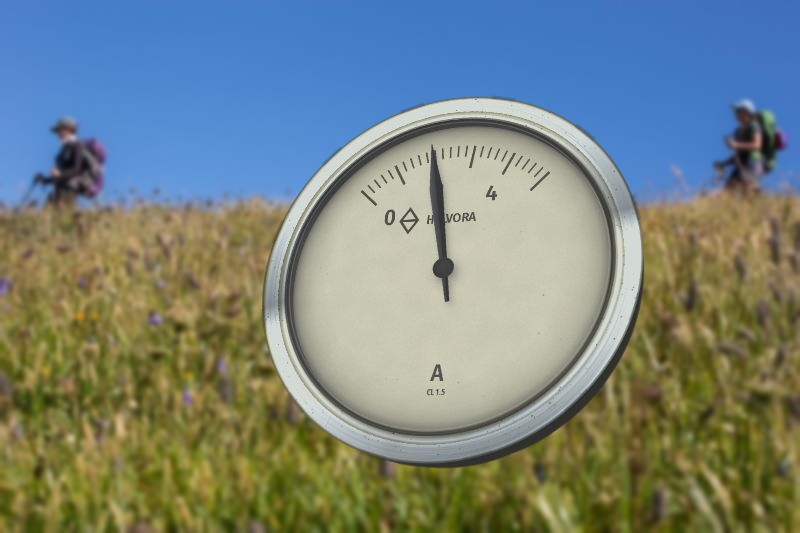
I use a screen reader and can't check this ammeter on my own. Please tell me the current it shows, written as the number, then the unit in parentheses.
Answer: 2 (A)
